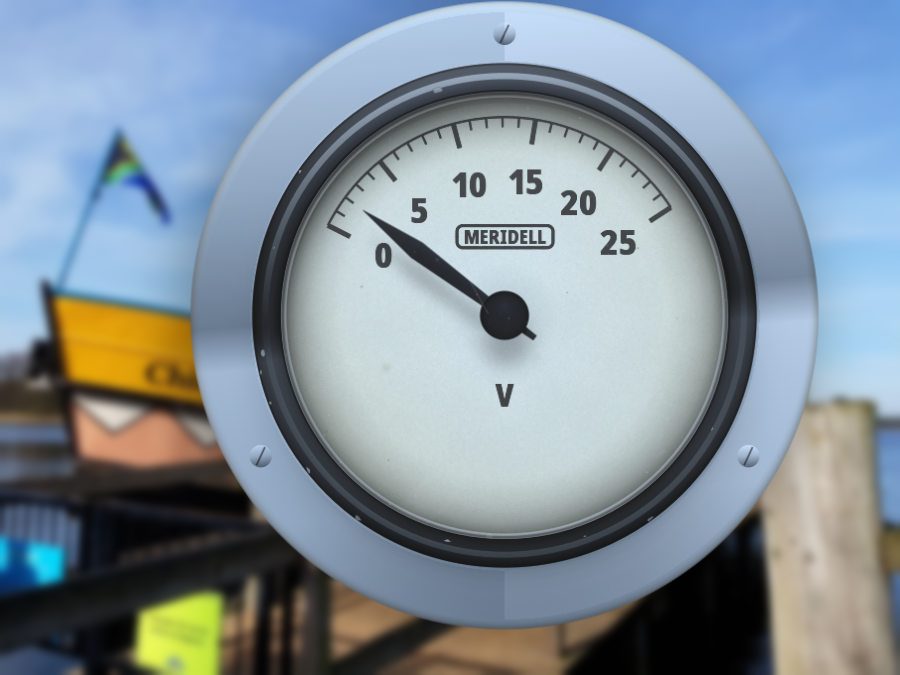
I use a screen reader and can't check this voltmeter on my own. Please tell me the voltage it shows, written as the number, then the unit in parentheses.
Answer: 2 (V)
